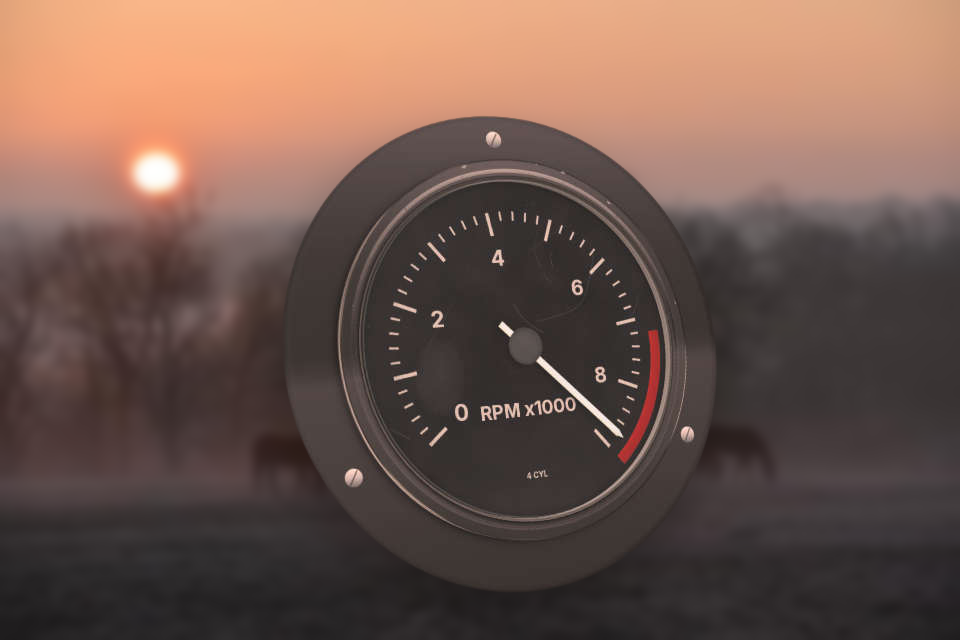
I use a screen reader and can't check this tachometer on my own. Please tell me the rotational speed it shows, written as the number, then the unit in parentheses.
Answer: 8800 (rpm)
